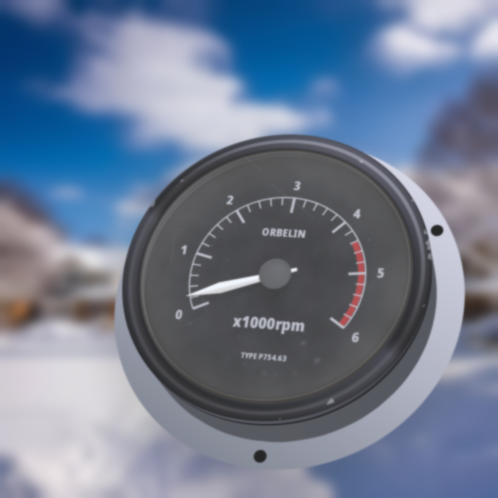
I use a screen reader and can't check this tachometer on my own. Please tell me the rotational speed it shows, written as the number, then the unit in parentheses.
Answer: 200 (rpm)
